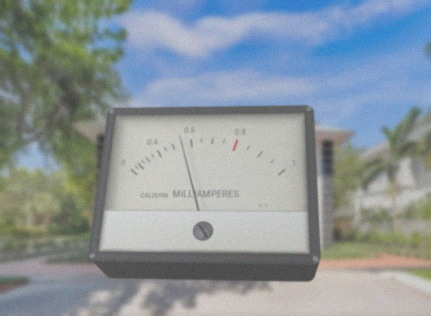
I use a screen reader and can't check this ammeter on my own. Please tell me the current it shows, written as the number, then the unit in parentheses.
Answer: 0.55 (mA)
